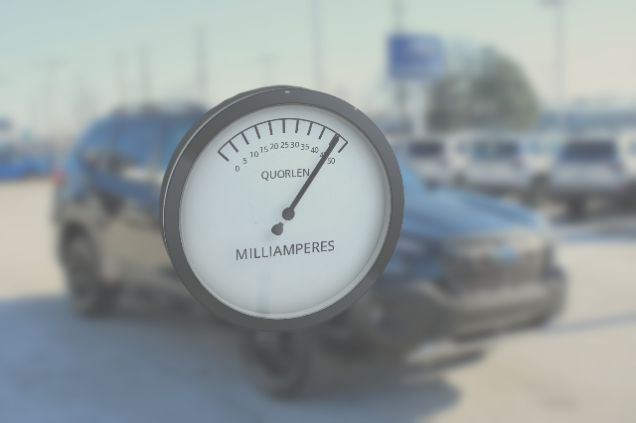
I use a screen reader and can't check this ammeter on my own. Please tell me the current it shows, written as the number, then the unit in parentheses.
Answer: 45 (mA)
